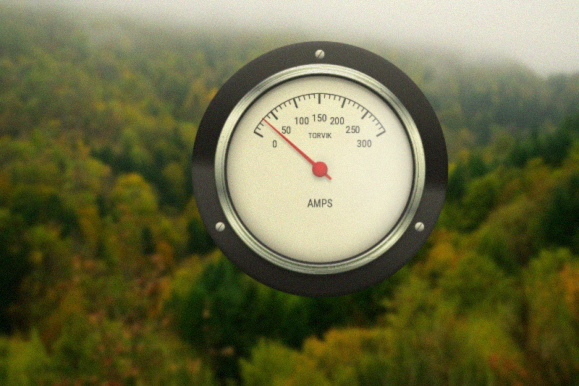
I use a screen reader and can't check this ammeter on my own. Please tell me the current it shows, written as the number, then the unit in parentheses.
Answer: 30 (A)
